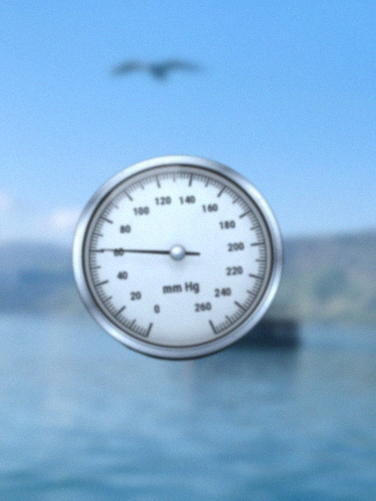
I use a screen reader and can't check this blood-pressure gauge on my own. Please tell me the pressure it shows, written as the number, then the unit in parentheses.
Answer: 60 (mmHg)
